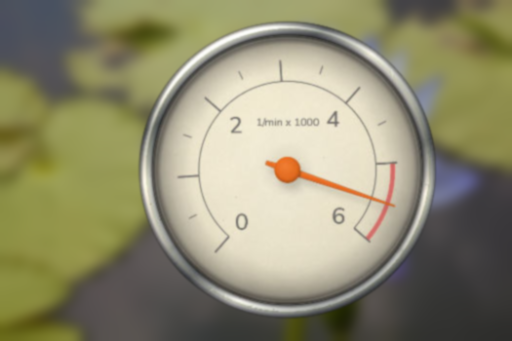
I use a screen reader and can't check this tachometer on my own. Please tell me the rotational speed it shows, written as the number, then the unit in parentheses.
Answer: 5500 (rpm)
